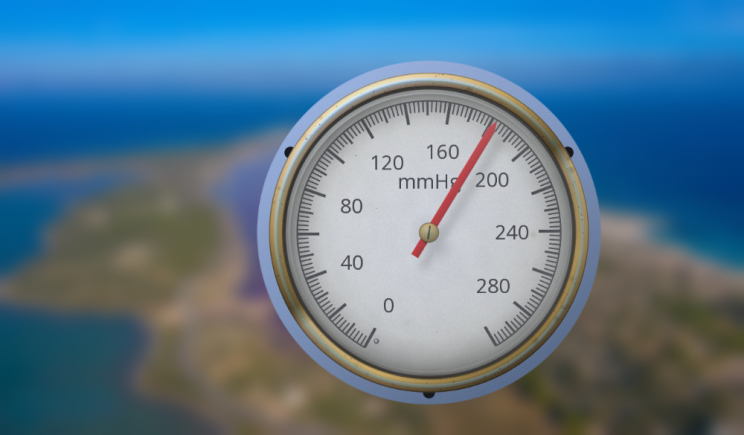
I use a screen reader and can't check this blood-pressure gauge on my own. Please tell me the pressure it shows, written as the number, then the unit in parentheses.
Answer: 182 (mmHg)
